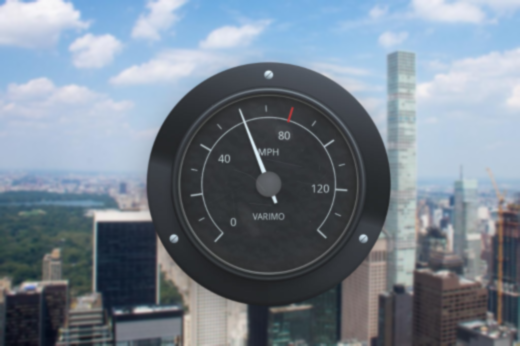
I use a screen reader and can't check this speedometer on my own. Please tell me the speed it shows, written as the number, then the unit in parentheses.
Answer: 60 (mph)
